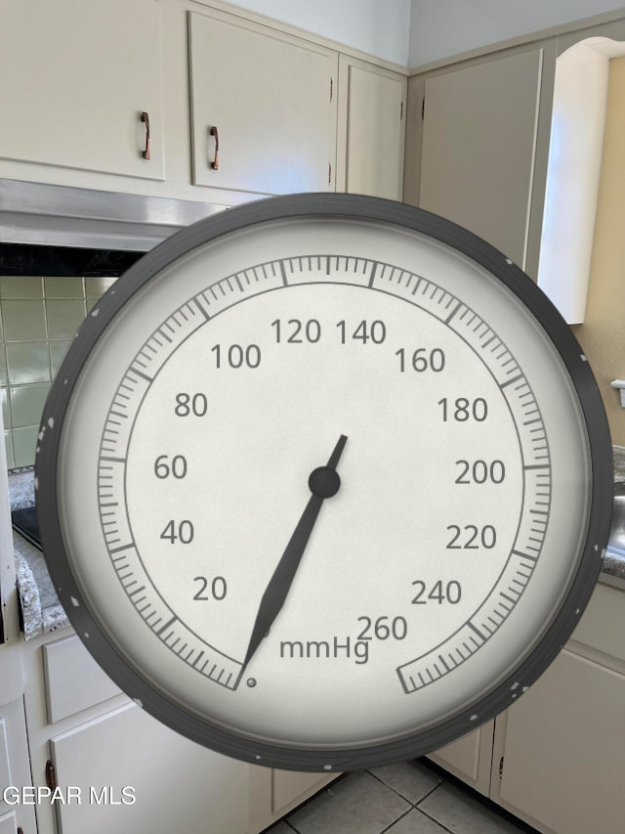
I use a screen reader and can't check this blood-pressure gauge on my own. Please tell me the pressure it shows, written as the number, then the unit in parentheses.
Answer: 0 (mmHg)
